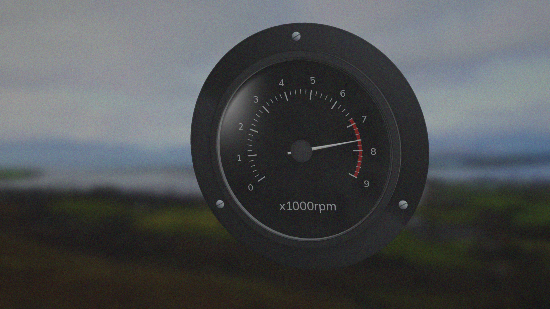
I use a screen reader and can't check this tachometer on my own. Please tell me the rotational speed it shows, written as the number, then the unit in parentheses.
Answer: 7600 (rpm)
